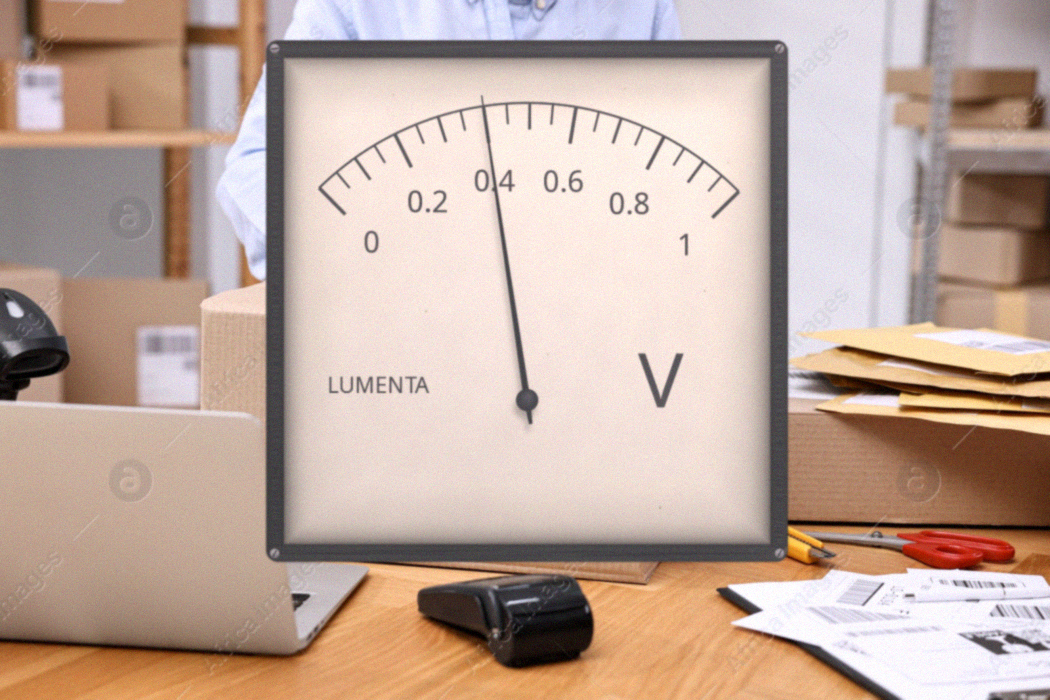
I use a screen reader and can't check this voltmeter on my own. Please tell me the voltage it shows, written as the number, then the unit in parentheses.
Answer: 0.4 (V)
